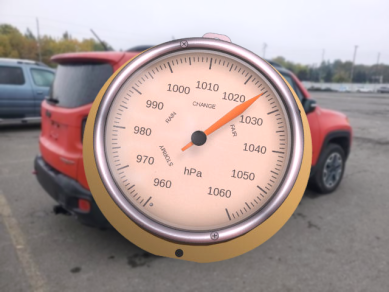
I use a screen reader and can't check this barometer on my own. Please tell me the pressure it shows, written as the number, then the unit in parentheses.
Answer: 1025 (hPa)
